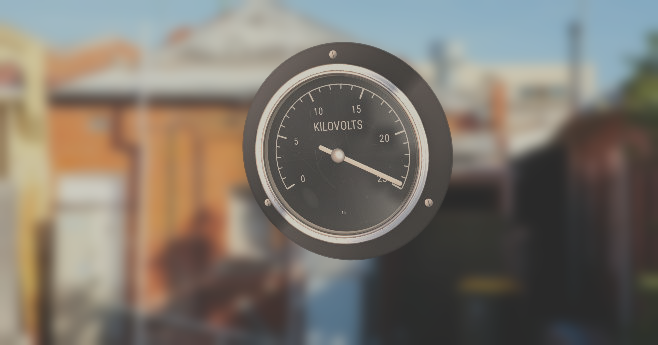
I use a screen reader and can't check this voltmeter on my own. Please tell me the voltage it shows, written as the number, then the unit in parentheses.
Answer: 24.5 (kV)
